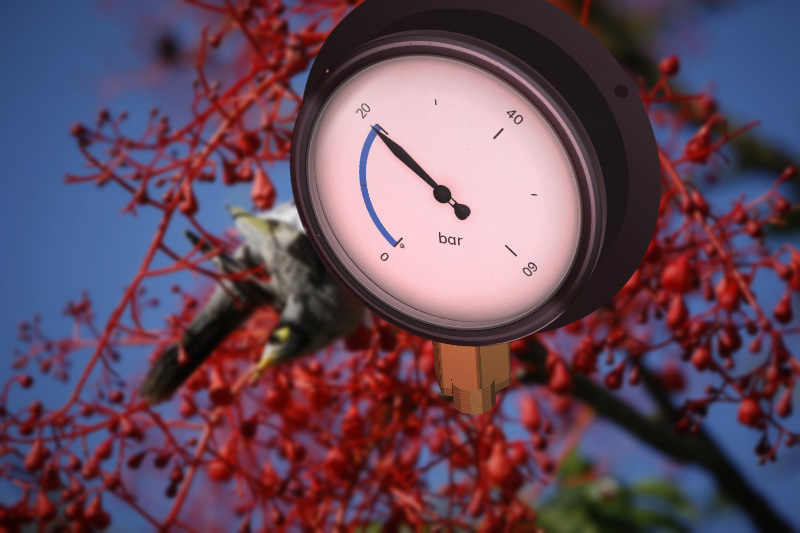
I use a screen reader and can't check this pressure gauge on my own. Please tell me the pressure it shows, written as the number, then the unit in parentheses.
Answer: 20 (bar)
